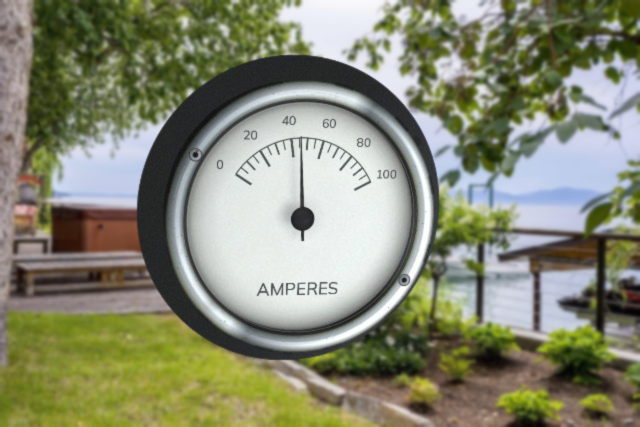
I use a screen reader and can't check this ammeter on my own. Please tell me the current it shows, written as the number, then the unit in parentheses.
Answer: 45 (A)
